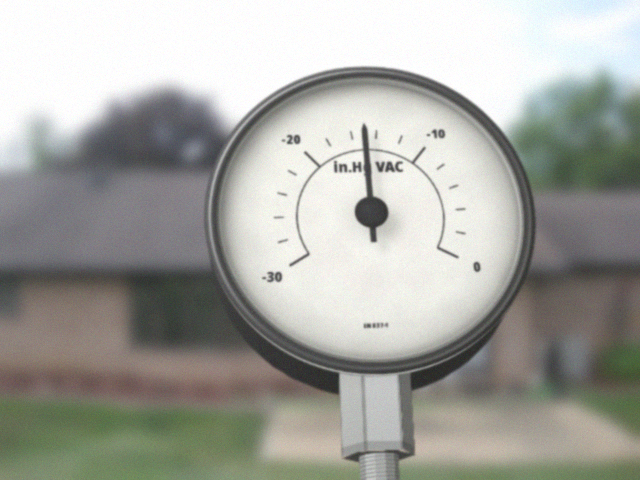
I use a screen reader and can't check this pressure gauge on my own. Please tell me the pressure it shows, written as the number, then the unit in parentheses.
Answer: -15 (inHg)
